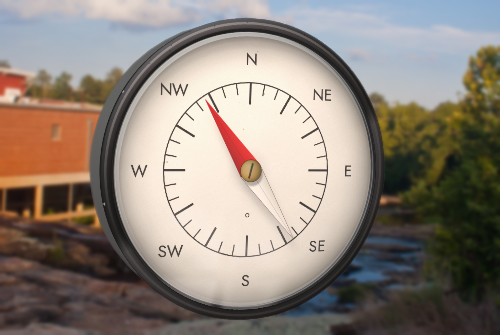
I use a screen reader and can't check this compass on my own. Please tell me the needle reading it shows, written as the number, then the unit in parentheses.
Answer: 325 (°)
